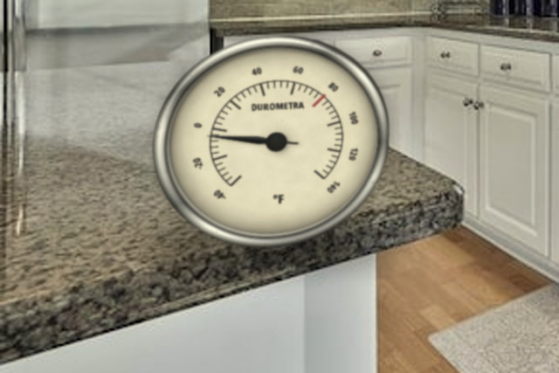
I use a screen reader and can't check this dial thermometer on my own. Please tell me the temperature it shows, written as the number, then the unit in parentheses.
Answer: -4 (°F)
